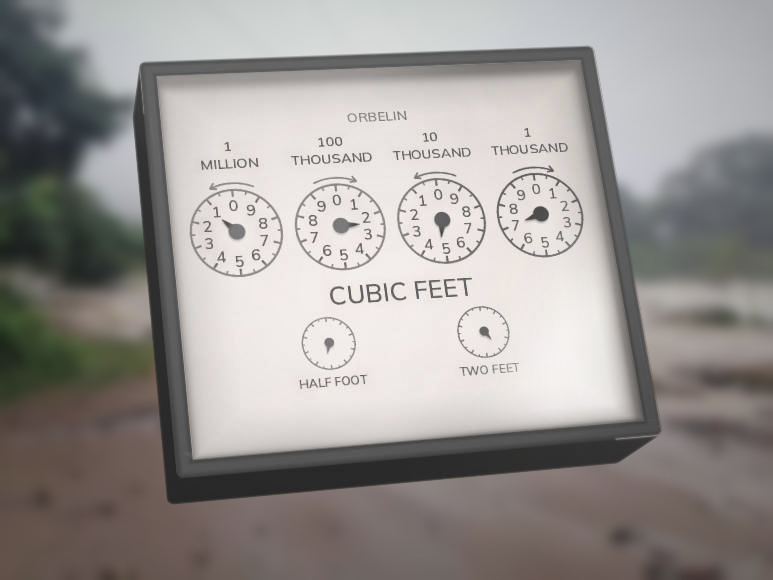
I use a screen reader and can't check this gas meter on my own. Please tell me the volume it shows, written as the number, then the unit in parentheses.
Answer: 124700 (ft³)
